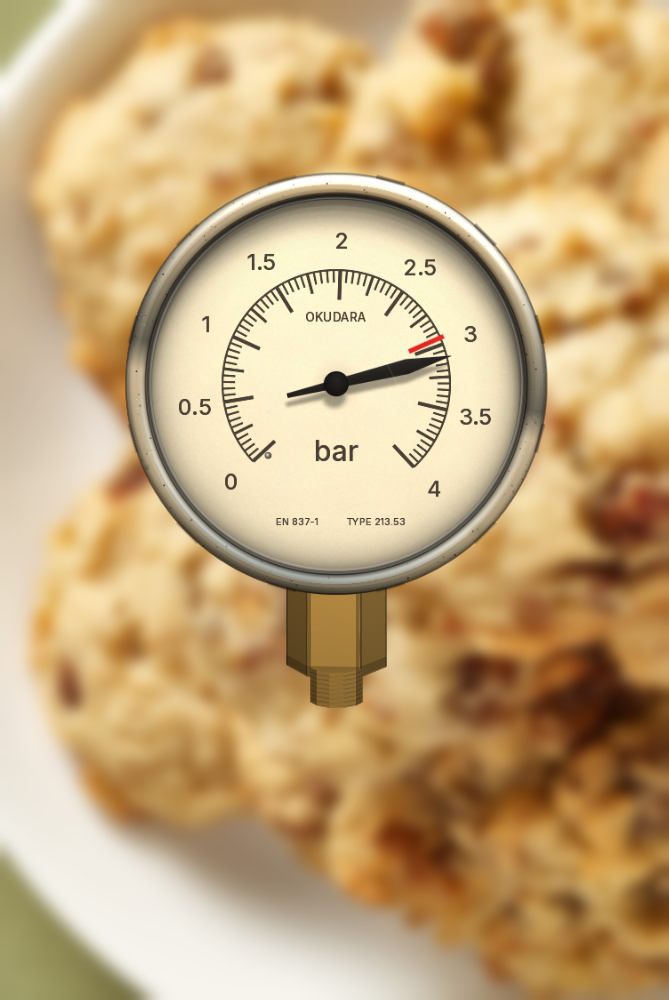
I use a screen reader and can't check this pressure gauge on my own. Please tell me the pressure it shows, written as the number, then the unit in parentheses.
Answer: 3.1 (bar)
